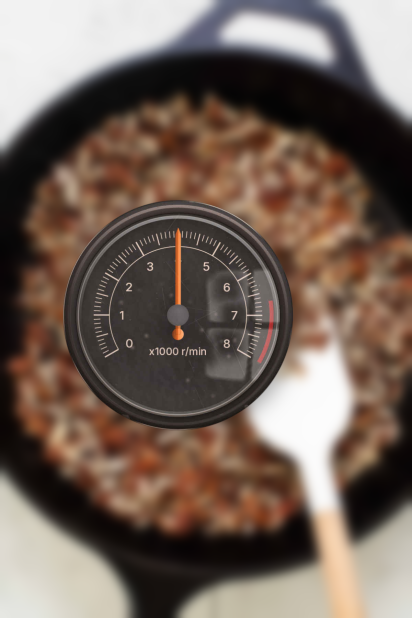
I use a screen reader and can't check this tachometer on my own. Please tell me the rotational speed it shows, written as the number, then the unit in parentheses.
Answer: 4000 (rpm)
